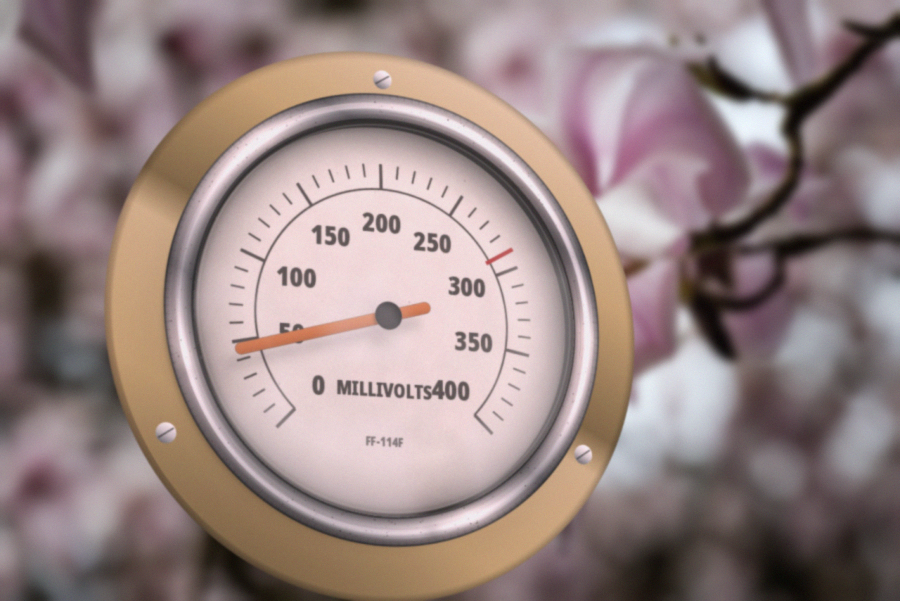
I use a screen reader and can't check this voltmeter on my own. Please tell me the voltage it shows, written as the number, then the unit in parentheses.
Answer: 45 (mV)
